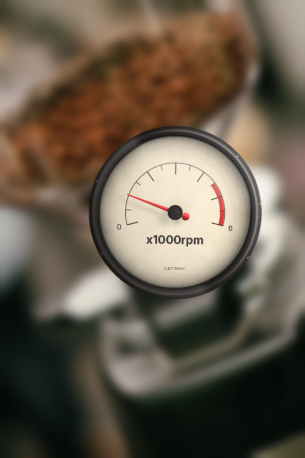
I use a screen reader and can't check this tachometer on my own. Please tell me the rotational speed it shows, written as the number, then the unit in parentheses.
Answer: 1000 (rpm)
